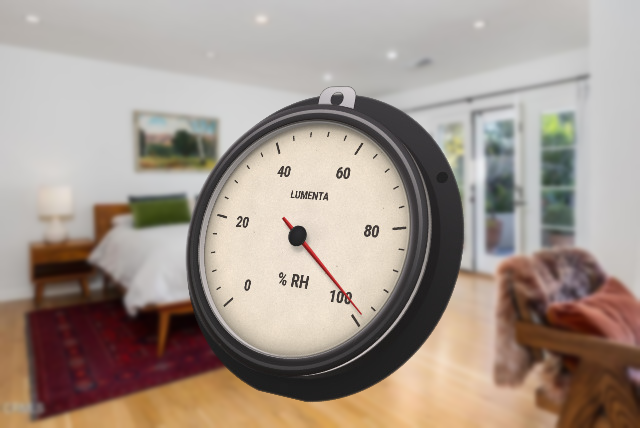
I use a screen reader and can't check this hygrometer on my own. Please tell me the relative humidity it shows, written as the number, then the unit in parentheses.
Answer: 98 (%)
